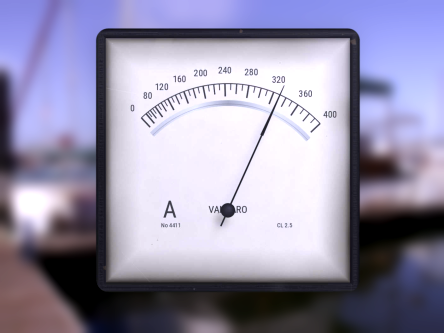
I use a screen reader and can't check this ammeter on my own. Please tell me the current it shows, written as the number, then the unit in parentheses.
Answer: 330 (A)
